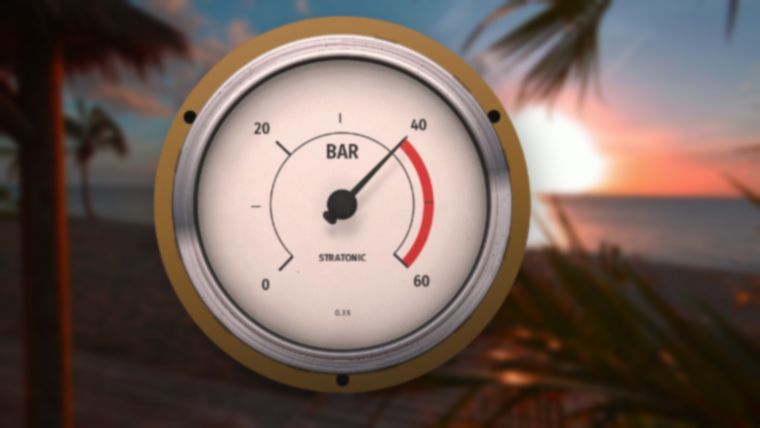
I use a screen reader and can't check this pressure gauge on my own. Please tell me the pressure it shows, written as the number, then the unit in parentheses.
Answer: 40 (bar)
